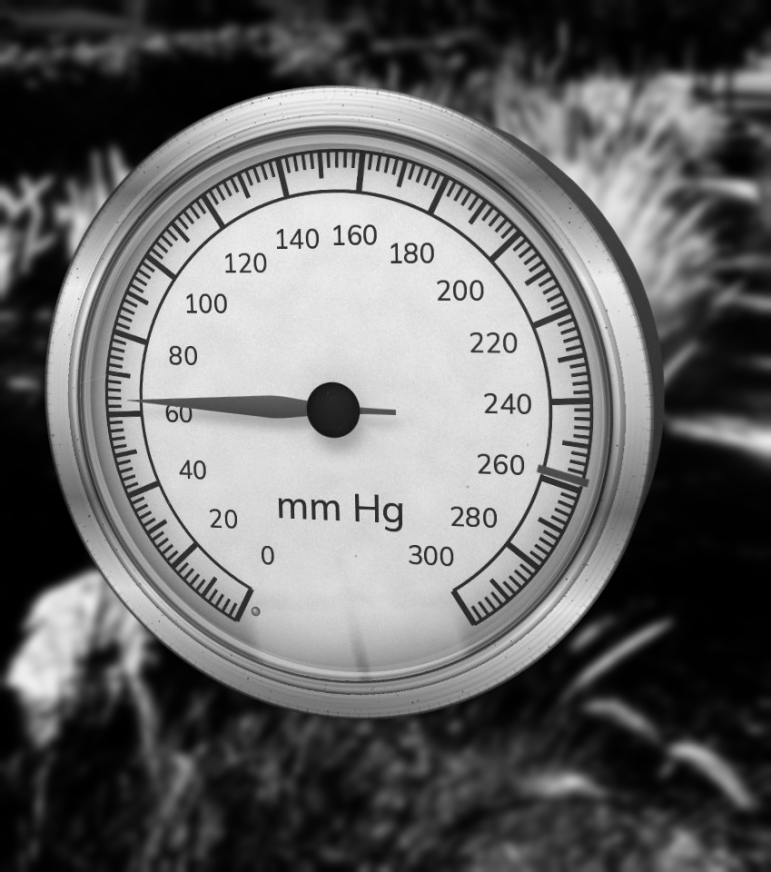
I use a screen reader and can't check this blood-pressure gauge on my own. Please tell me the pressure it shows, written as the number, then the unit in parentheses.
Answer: 64 (mmHg)
